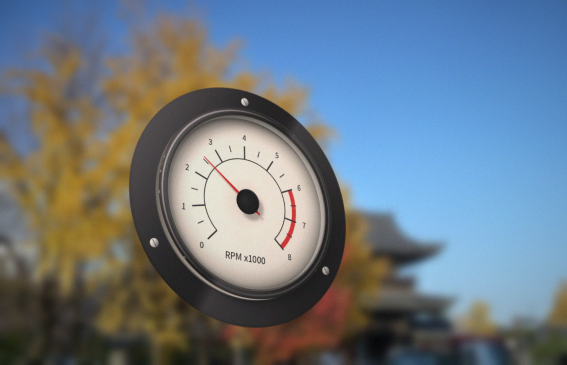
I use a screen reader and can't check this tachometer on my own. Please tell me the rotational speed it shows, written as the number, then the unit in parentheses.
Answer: 2500 (rpm)
